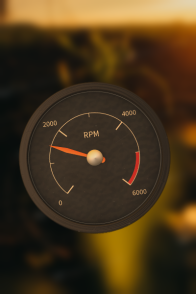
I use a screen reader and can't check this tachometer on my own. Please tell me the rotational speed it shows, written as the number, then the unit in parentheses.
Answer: 1500 (rpm)
